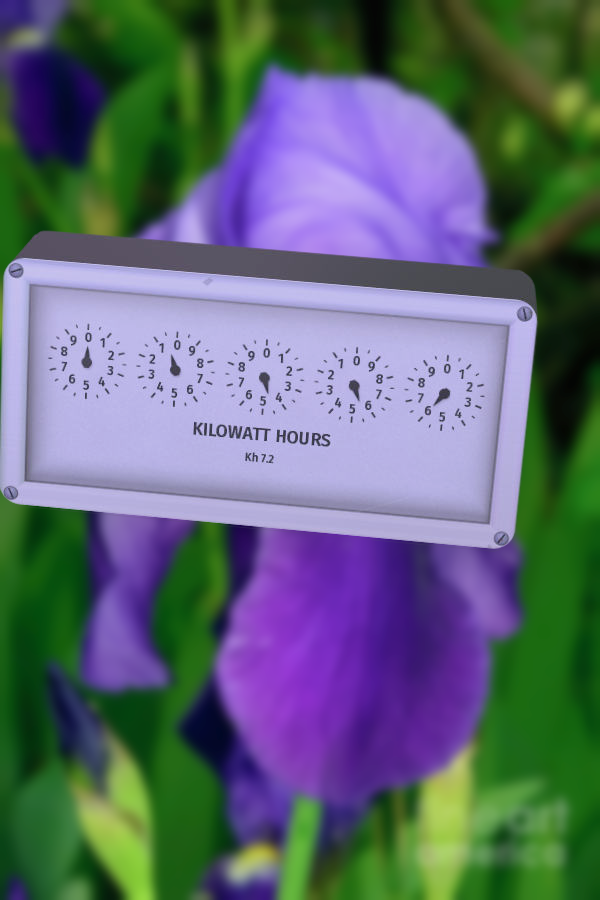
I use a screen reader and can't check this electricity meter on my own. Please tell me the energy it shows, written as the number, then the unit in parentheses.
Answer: 456 (kWh)
